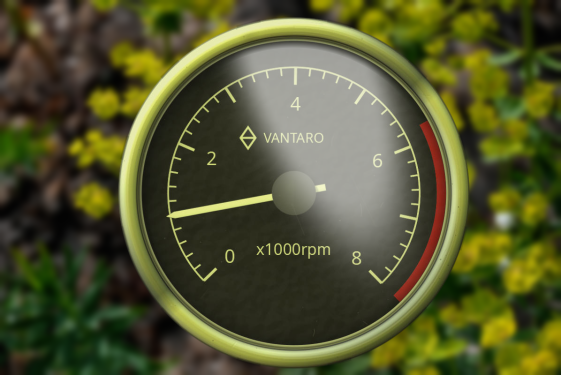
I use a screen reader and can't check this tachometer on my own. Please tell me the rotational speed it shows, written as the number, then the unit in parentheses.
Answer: 1000 (rpm)
